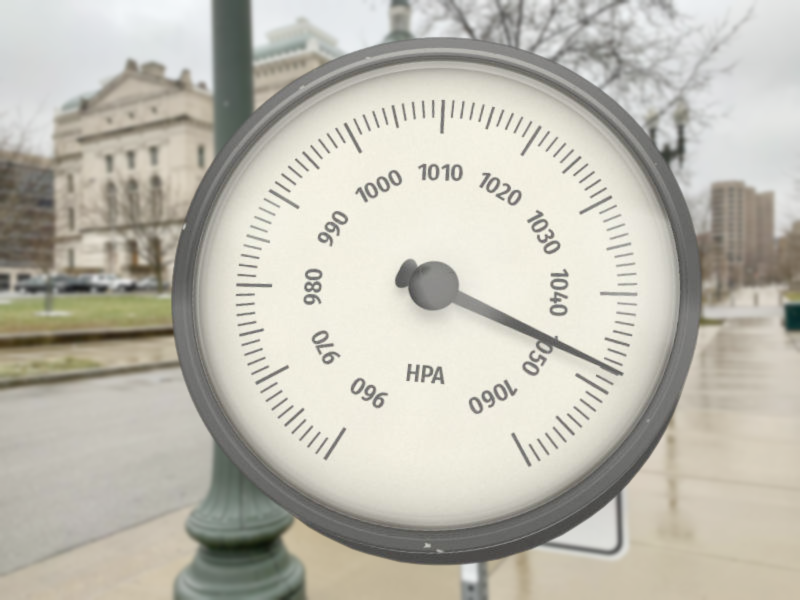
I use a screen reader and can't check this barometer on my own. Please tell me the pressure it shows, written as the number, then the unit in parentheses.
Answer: 1048 (hPa)
